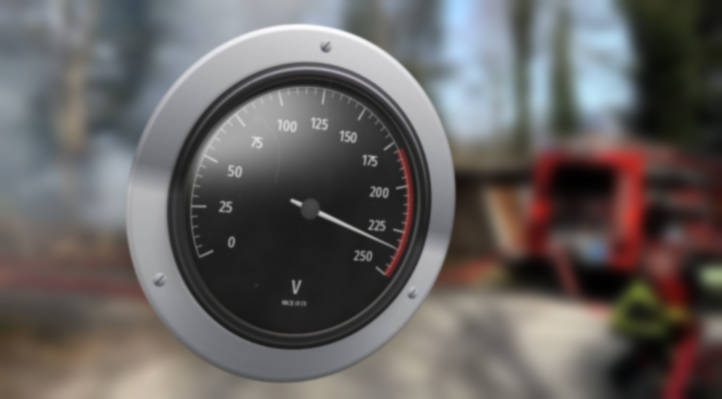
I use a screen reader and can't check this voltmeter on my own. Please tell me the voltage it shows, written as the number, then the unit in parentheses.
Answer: 235 (V)
